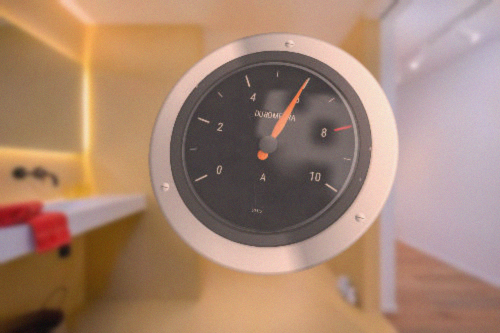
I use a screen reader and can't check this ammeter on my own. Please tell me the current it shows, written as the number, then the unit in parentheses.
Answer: 6 (A)
